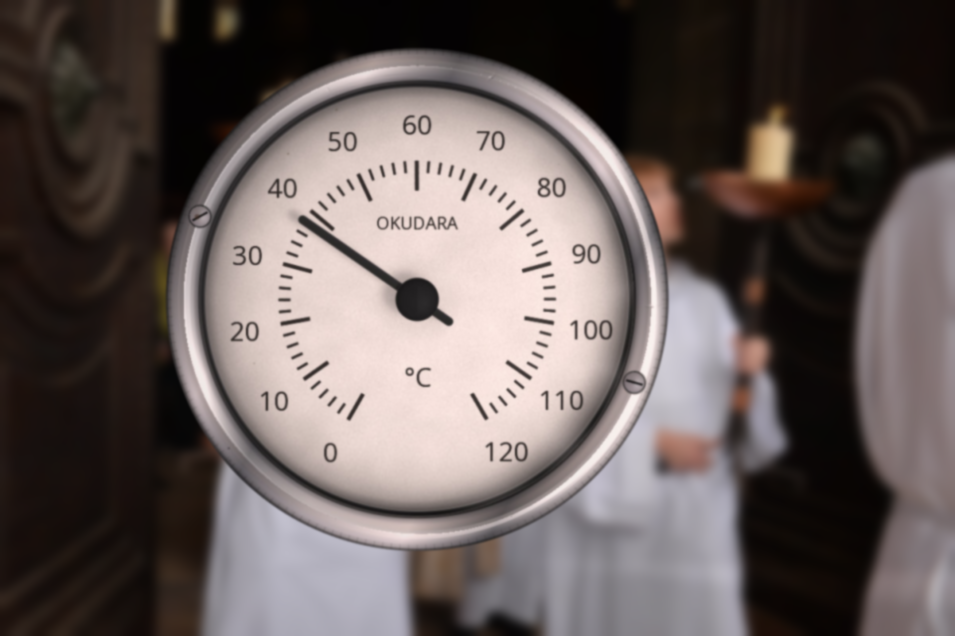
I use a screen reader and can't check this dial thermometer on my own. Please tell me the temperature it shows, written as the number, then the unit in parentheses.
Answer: 38 (°C)
